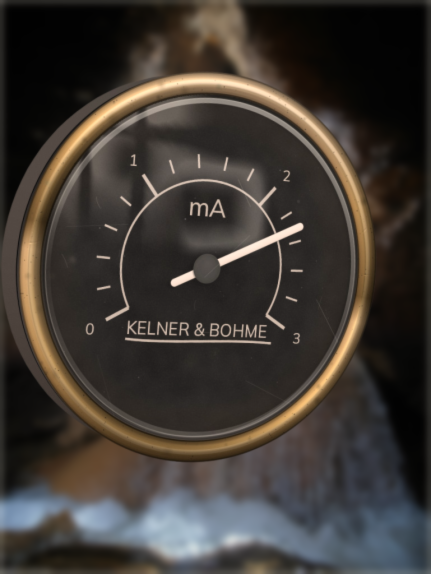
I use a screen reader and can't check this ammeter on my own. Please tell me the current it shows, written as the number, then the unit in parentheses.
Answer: 2.3 (mA)
